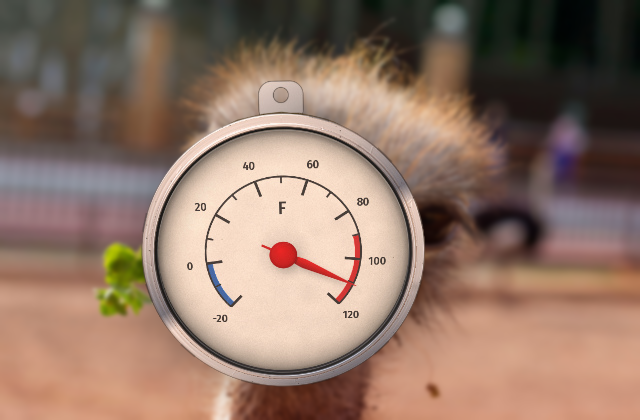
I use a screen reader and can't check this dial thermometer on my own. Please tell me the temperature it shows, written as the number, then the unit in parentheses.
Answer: 110 (°F)
